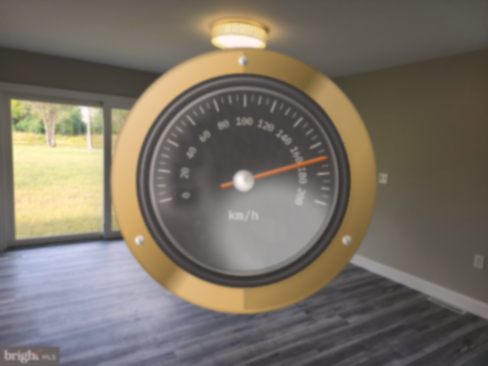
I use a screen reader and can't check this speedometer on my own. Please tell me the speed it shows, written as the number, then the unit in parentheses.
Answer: 170 (km/h)
